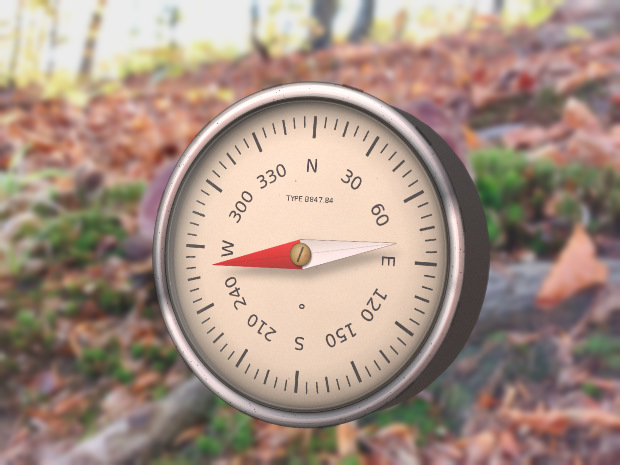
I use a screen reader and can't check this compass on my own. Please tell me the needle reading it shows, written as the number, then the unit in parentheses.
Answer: 260 (°)
